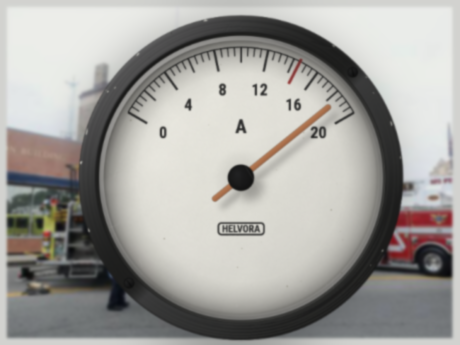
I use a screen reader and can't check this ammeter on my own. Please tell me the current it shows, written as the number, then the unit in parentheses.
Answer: 18.5 (A)
